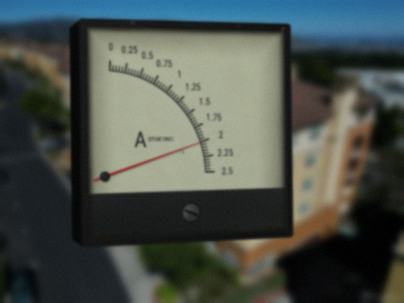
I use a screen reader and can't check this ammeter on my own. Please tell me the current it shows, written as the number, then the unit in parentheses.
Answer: 2 (A)
